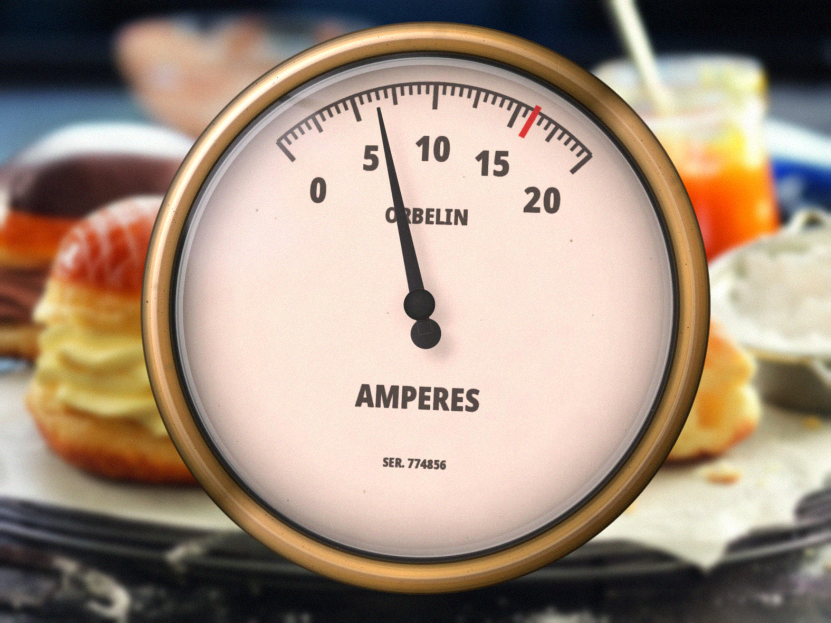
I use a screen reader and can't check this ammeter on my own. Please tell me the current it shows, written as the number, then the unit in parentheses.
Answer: 6.5 (A)
